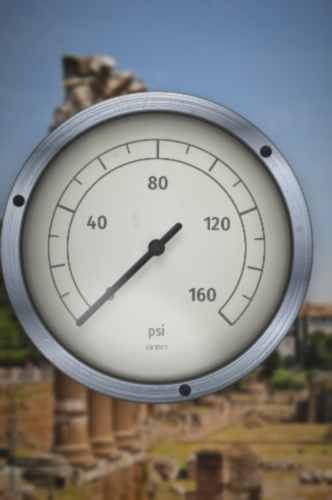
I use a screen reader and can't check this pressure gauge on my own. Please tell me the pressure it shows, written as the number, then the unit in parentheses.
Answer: 0 (psi)
